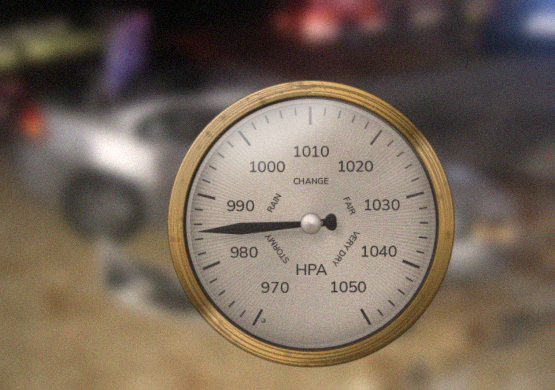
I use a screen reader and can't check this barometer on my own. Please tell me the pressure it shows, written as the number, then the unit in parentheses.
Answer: 985 (hPa)
